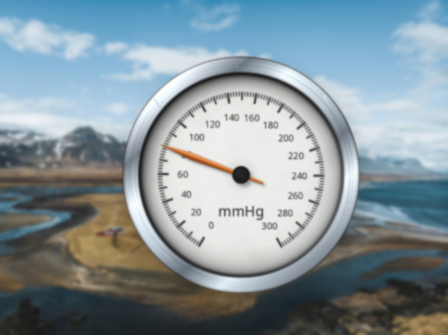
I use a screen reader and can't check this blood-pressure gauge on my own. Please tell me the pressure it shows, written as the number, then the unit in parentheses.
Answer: 80 (mmHg)
